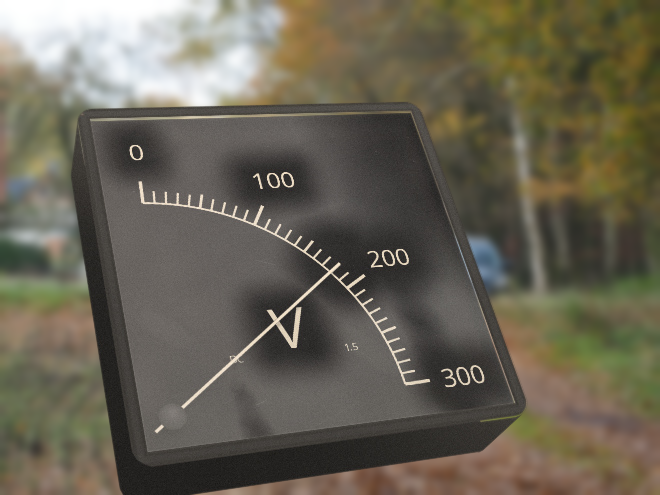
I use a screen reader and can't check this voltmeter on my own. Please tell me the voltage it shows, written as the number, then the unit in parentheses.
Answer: 180 (V)
